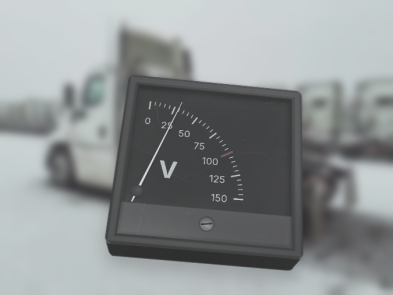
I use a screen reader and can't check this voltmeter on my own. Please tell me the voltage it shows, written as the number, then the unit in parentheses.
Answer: 30 (V)
